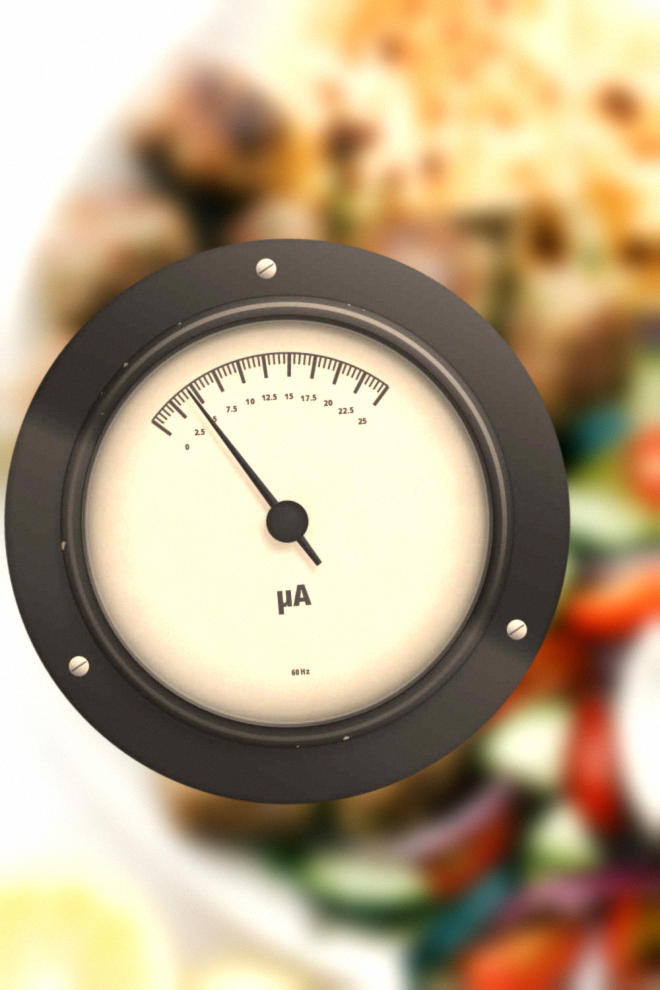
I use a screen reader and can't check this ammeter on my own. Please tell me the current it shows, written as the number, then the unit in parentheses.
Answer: 4.5 (µA)
